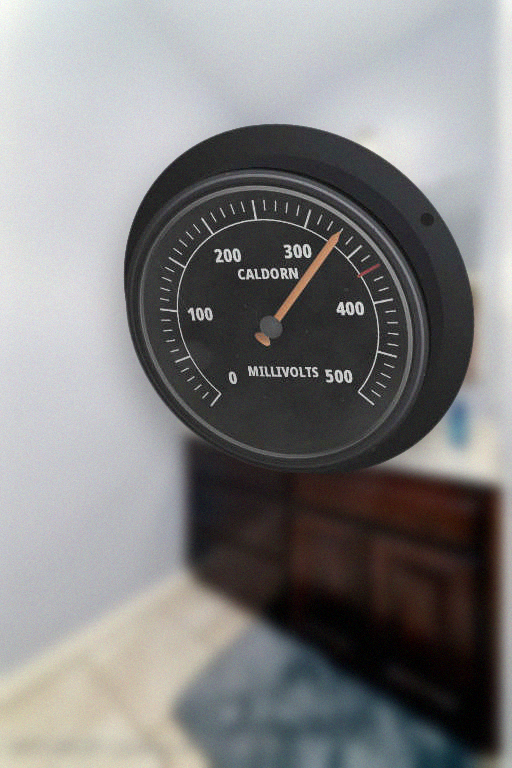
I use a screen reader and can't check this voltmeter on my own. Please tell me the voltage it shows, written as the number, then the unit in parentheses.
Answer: 330 (mV)
